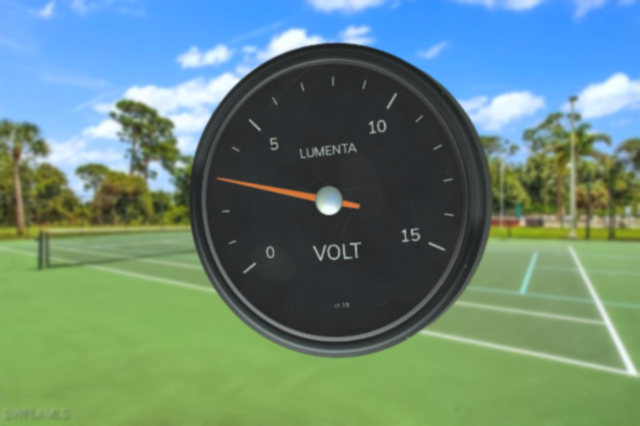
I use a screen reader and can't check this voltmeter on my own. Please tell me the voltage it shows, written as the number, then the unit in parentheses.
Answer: 3 (V)
